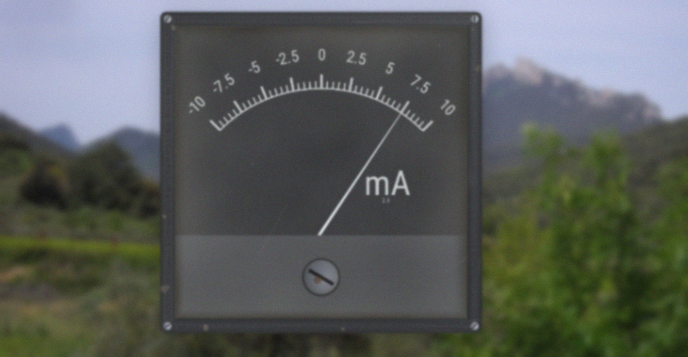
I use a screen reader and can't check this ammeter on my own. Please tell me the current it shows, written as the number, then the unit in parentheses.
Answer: 7.5 (mA)
